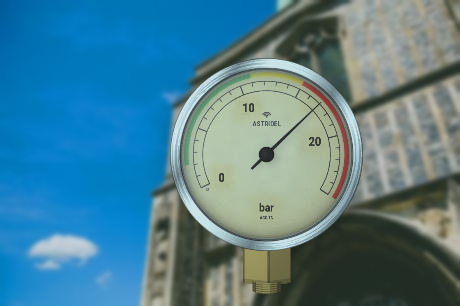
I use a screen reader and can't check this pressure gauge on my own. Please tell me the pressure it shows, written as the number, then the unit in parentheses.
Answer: 17 (bar)
